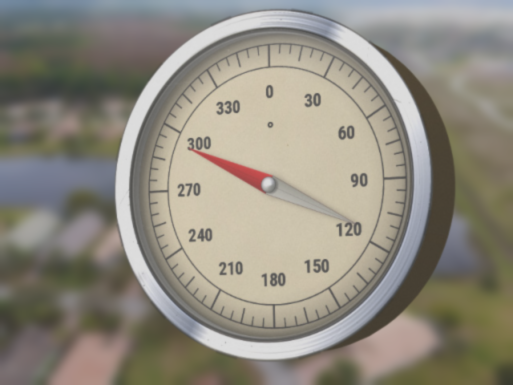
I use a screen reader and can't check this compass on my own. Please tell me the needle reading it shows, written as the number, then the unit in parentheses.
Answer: 295 (°)
